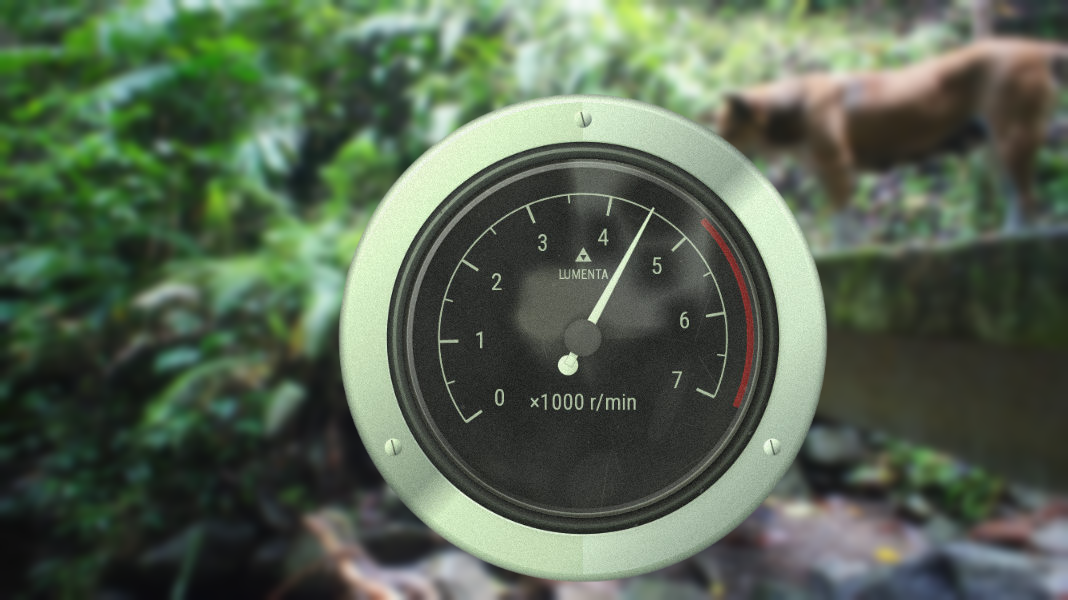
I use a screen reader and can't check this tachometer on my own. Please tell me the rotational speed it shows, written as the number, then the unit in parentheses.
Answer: 4500 (rpm)
